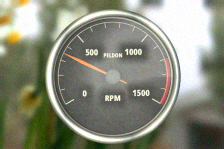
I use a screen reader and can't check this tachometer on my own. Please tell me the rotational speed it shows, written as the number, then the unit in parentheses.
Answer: 350 (rpm)
